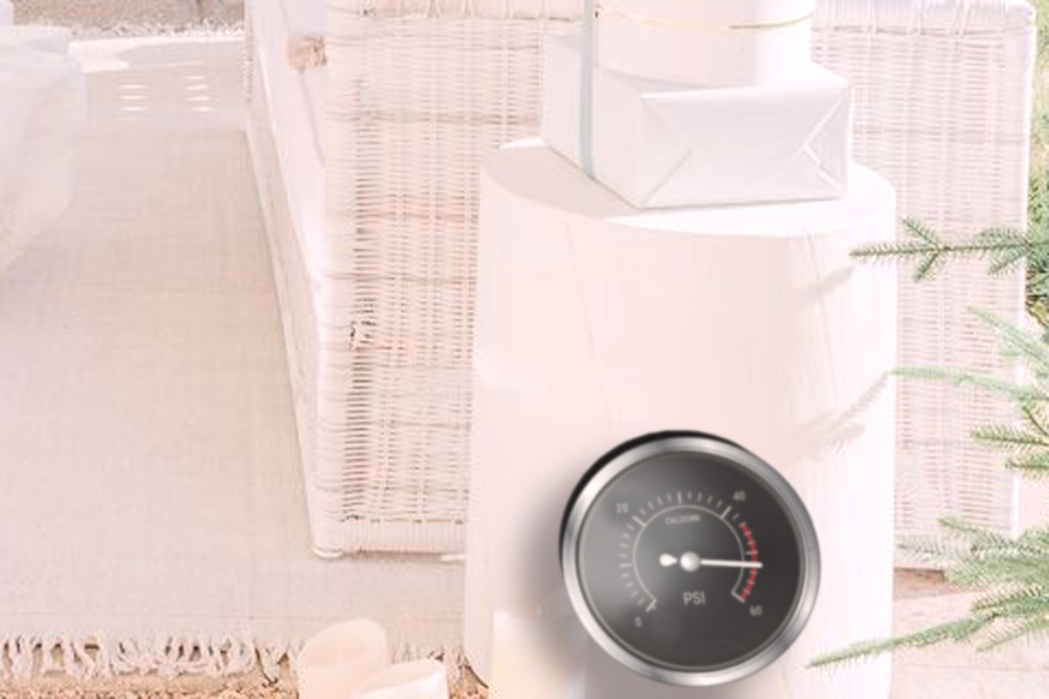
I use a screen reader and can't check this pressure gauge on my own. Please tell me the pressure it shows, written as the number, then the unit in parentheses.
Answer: 52 (psi)
